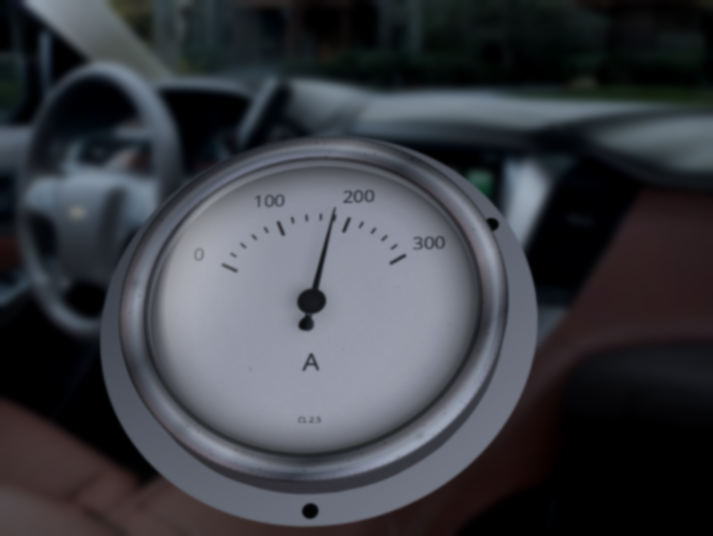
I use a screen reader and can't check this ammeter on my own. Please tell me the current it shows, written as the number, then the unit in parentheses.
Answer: 180 (A)
